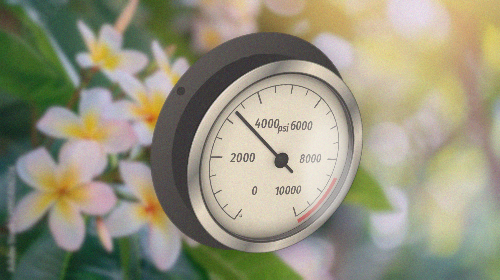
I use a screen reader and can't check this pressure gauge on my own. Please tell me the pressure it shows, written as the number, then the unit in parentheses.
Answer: 3250 (psi)
